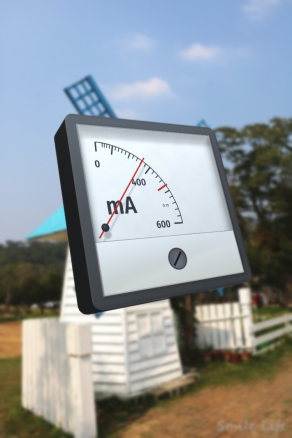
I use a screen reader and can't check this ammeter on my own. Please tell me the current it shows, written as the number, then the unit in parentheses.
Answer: 360 (mA)
